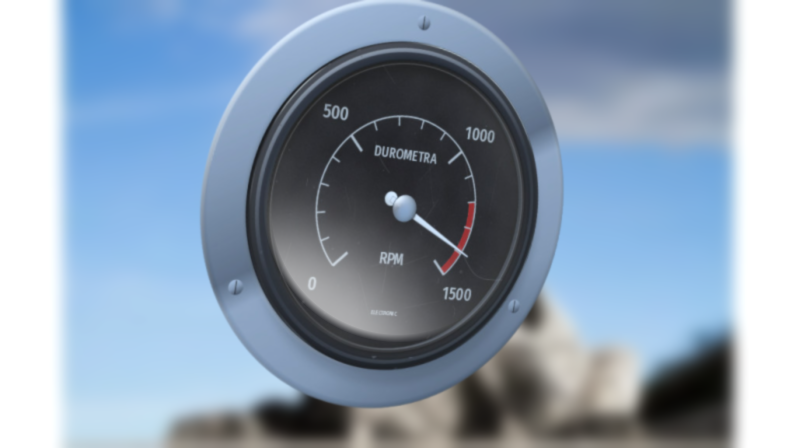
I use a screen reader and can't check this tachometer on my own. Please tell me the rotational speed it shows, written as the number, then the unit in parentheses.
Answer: 1400 (rpm)
